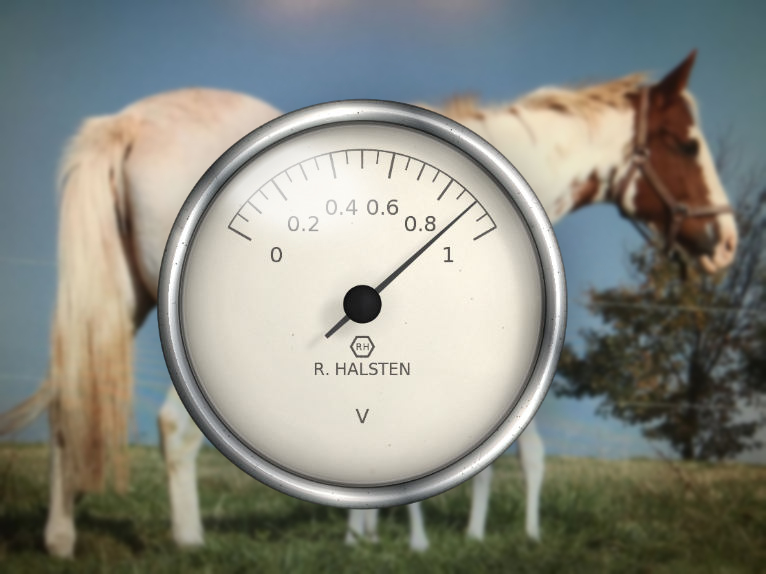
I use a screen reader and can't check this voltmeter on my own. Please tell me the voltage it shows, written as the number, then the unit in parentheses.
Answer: 0.9 (V)
